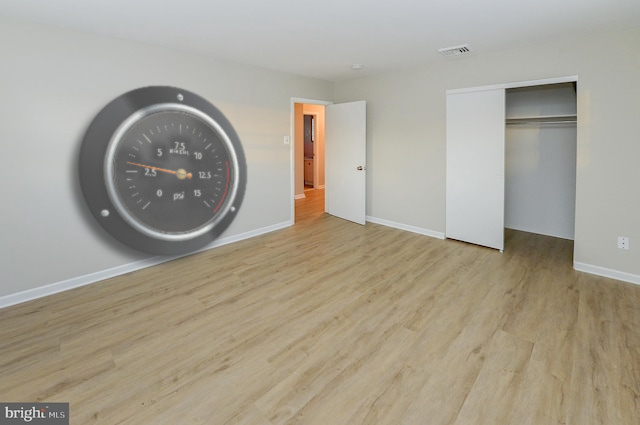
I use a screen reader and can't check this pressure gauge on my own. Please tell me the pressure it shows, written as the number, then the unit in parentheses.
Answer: 3 (psi)
